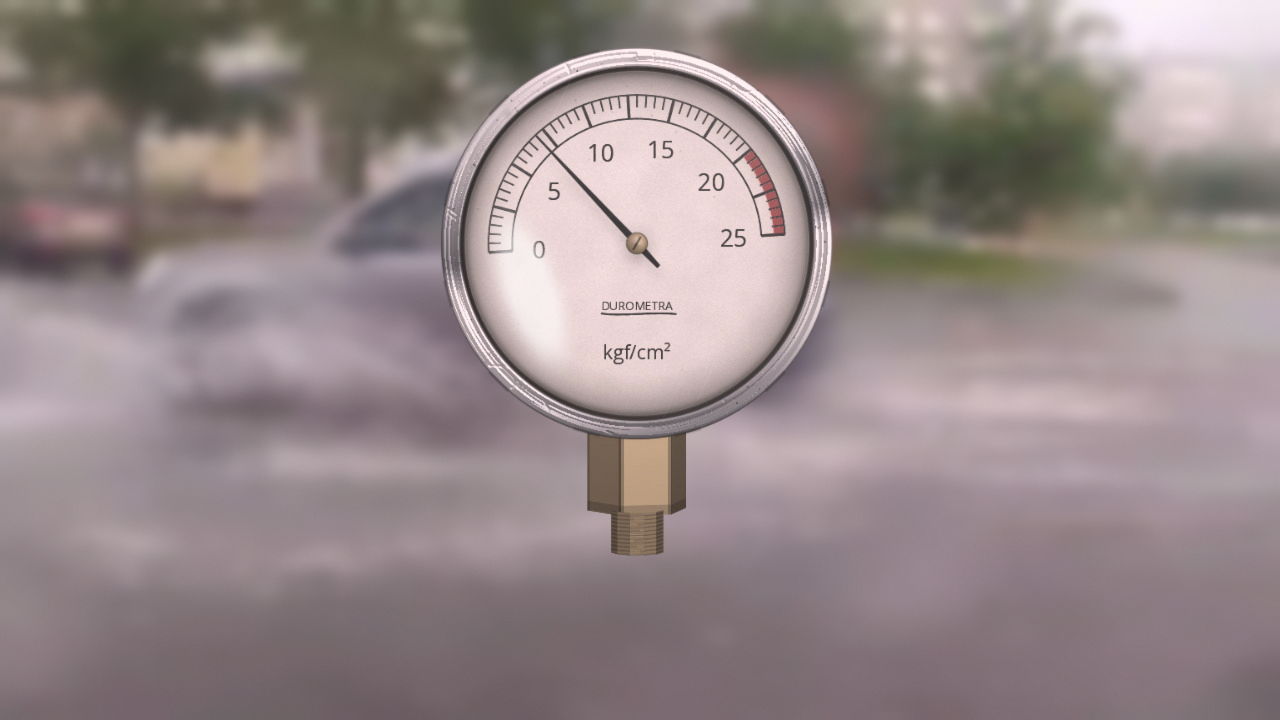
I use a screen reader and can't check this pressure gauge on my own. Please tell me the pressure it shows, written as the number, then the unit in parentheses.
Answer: 7 (kg/cm²)
